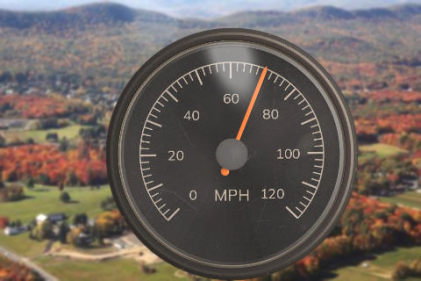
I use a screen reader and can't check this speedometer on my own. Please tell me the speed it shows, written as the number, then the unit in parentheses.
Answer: 70 (mph)
